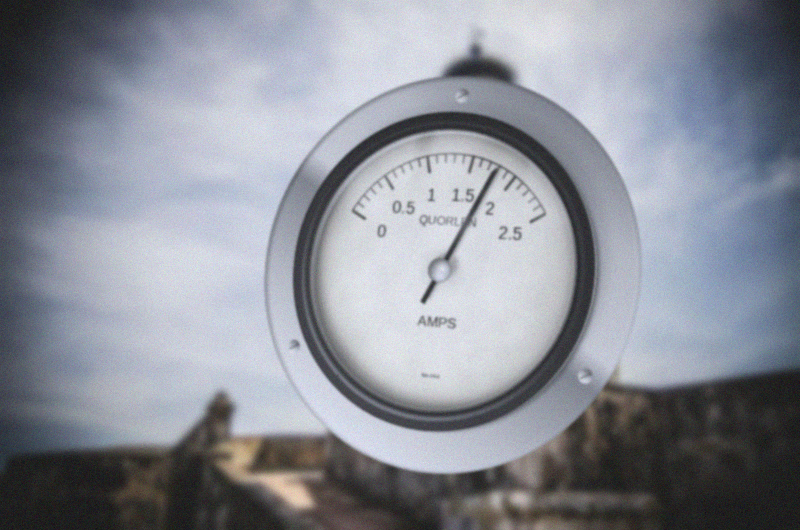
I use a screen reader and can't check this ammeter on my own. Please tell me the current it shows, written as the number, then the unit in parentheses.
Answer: 1.8 (A)
